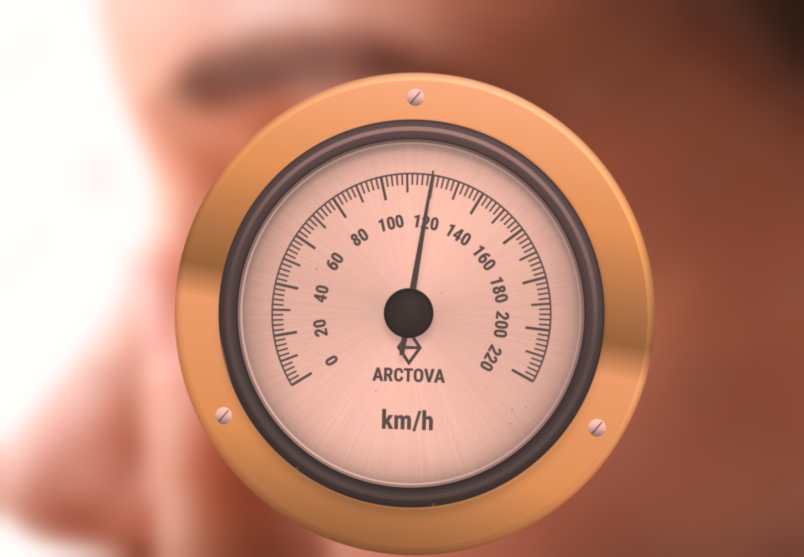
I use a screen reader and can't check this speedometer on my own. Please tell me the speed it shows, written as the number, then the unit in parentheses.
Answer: 120 (km/h)
